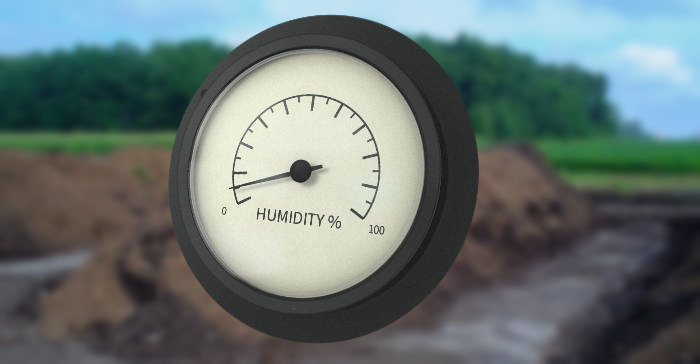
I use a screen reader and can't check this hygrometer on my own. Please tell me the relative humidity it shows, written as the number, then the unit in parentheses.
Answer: 5 (%)
